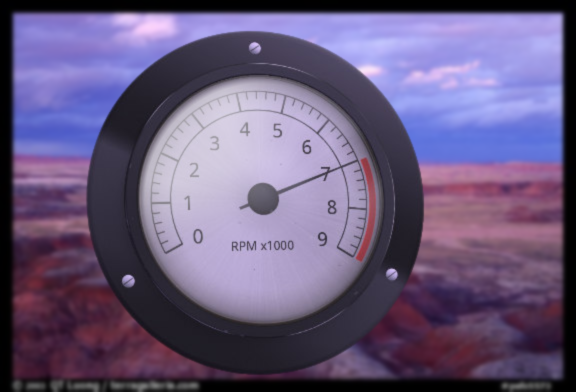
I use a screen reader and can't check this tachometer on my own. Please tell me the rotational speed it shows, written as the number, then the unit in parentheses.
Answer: 7000 (rpm)
